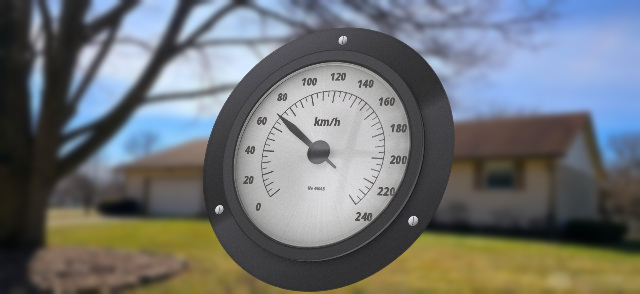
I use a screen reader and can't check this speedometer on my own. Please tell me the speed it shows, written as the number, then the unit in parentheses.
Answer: 70 (km/h)
